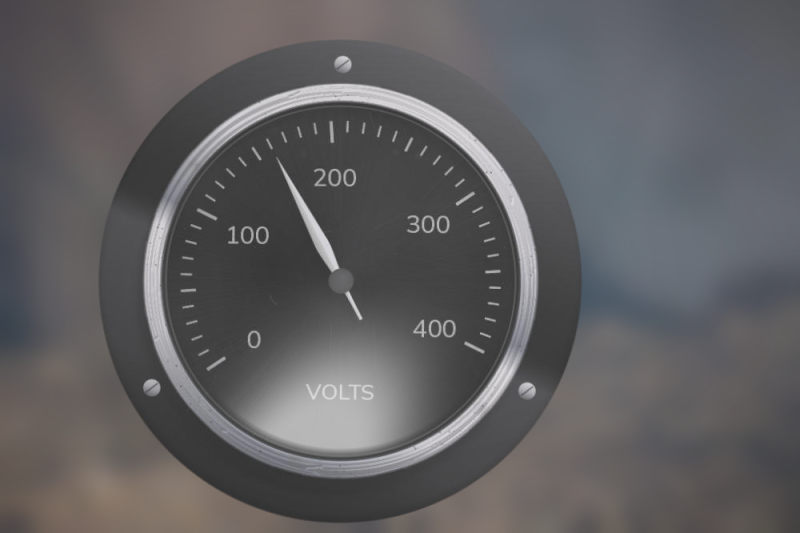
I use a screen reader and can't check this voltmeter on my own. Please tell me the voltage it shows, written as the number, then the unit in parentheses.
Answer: 160 (V)
